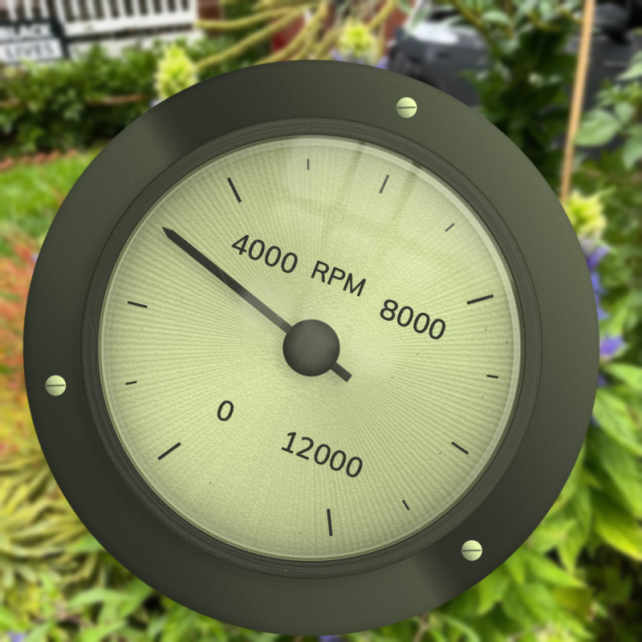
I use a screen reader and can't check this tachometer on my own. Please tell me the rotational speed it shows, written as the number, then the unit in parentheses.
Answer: 3000 (rpm)
